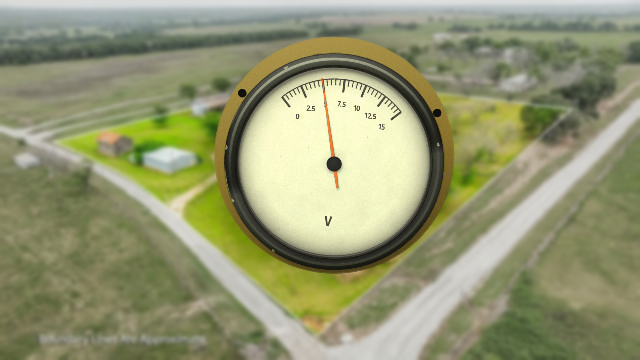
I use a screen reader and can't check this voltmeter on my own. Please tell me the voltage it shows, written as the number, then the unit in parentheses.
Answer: 5 (V)
